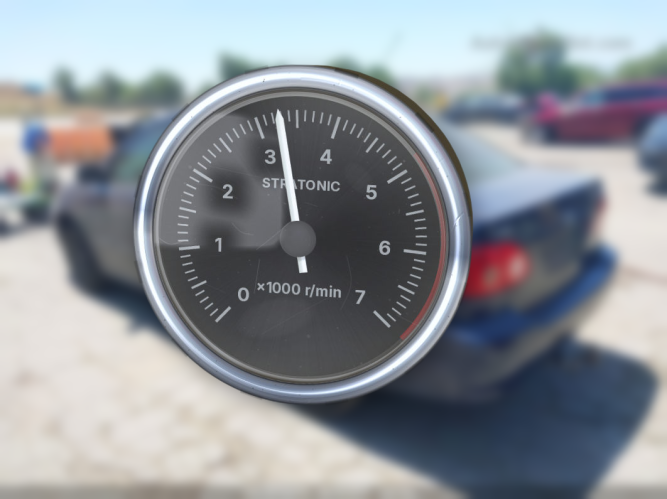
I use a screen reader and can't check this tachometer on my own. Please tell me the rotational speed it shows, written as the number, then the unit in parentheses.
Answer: 3300 (rpm)
